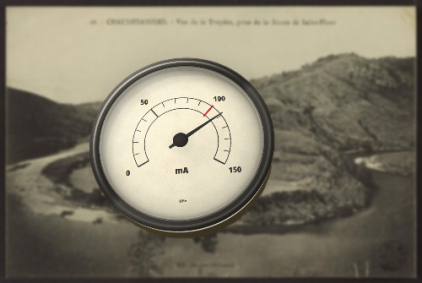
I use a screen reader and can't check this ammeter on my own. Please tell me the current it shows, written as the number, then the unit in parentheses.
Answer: 110 (mA)
